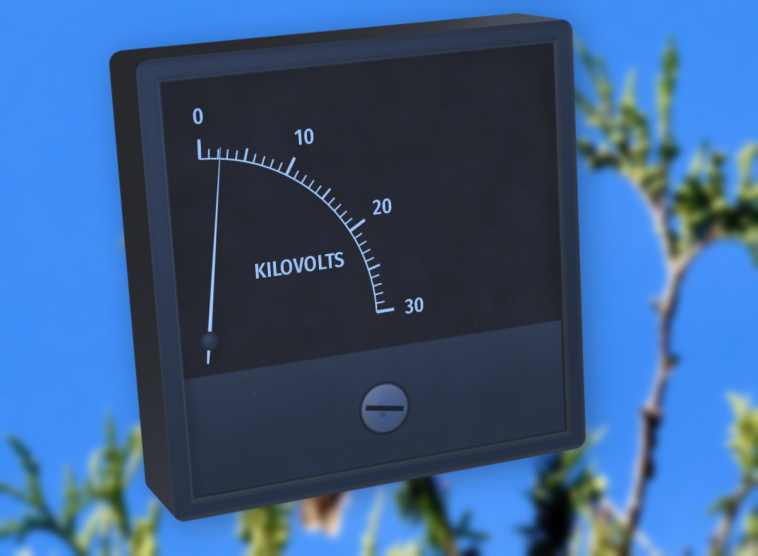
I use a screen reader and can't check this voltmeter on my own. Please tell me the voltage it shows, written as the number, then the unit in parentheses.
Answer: 2 (kV)
